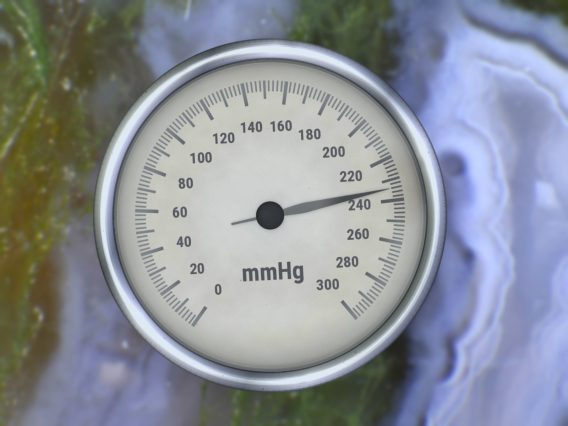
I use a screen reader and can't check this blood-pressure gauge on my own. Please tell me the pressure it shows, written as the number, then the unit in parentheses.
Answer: 234 (mmHg)
